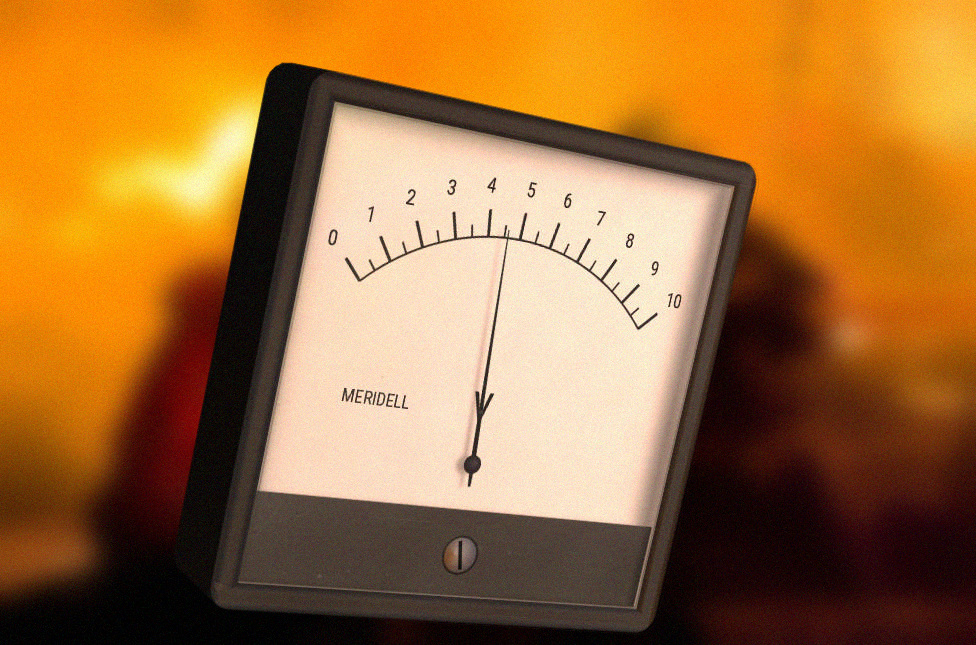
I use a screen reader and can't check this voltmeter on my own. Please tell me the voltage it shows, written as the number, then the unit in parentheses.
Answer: 4.5 (V)
